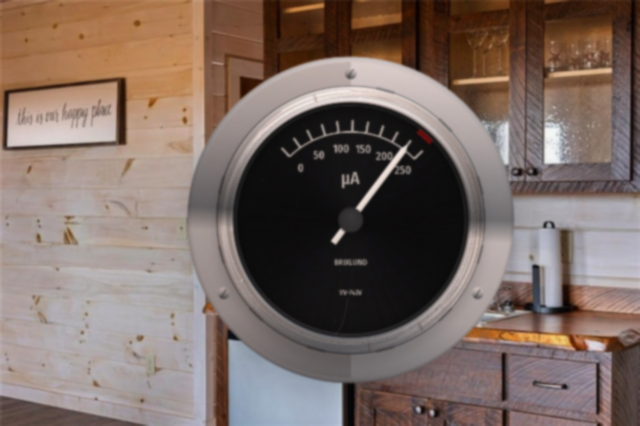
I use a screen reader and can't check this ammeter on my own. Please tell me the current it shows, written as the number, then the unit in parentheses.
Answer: 225 (µA)
